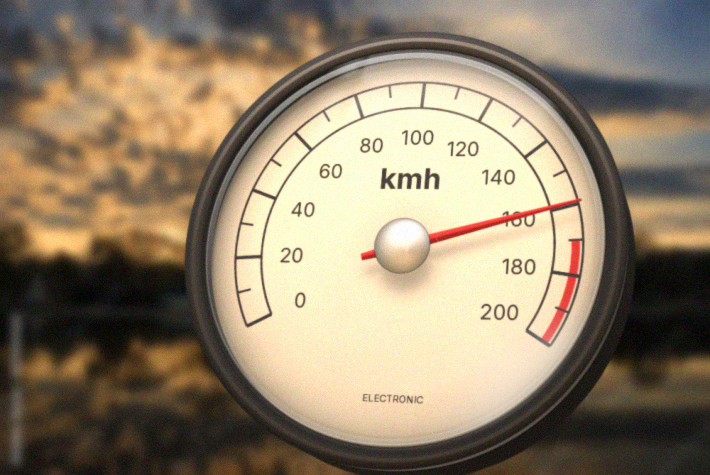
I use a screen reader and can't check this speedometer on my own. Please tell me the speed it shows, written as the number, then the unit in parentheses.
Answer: 160 (km/h)
